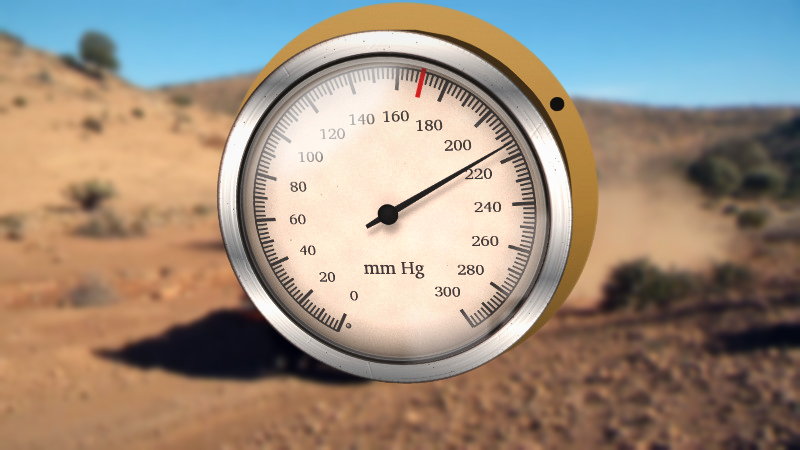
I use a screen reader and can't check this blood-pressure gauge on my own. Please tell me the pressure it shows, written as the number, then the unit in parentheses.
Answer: 214 (mmHg)
